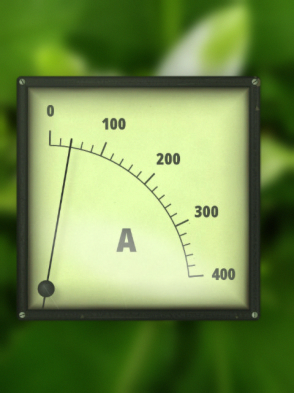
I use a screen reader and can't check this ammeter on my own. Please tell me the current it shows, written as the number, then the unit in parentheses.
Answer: 40 (A)
